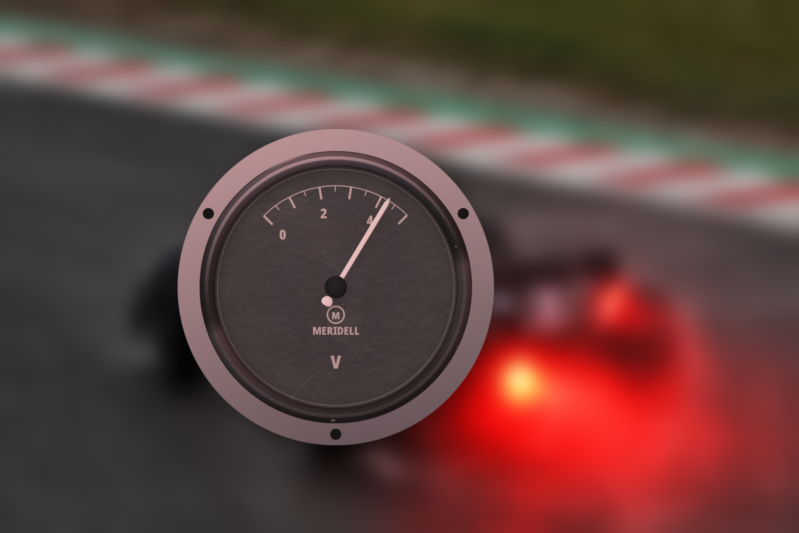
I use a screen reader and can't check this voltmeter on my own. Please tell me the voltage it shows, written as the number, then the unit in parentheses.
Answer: 4.25 (V)
